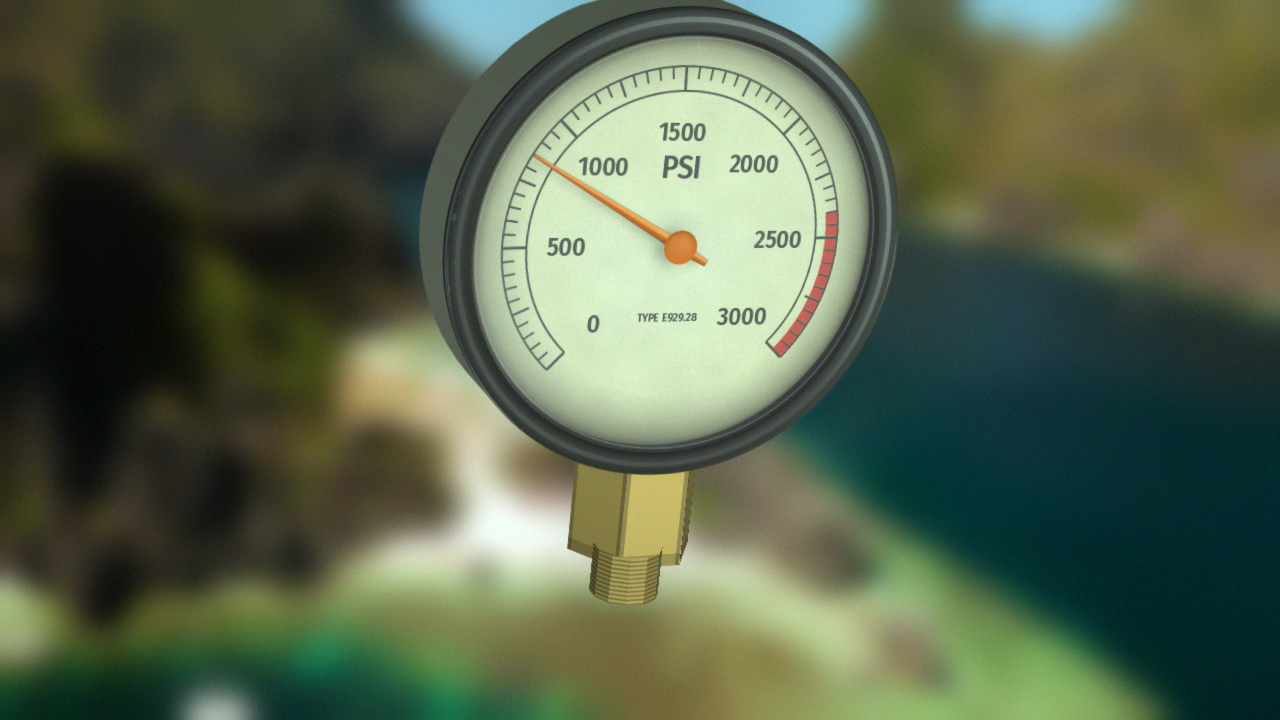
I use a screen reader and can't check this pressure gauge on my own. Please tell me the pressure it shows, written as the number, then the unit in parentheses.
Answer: 850 (psi)
